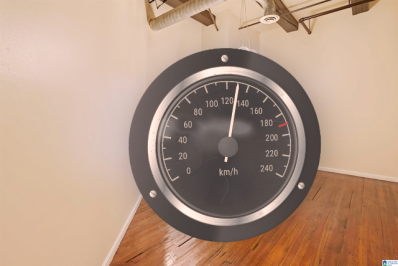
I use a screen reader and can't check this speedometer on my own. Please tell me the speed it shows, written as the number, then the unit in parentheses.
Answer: 130 (km/h)
